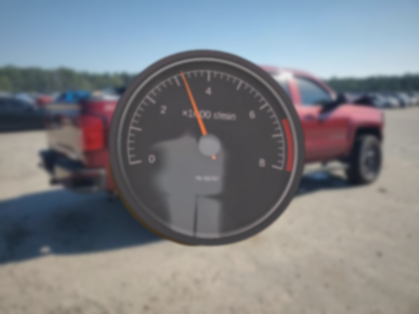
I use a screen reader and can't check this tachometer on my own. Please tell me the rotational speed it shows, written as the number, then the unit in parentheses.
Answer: 3200 (rpm)
